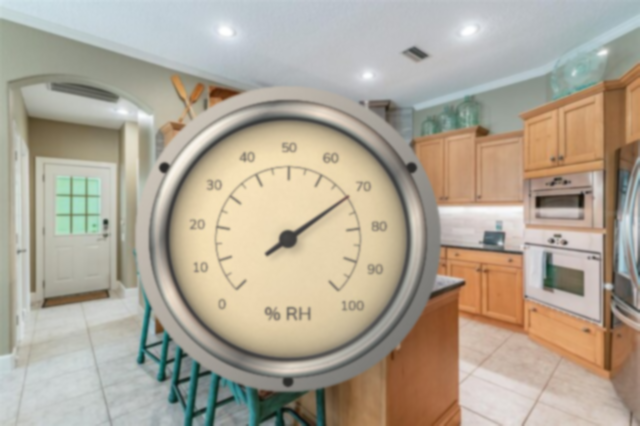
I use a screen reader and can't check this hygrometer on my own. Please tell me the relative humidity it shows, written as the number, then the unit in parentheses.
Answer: 70 (%)
